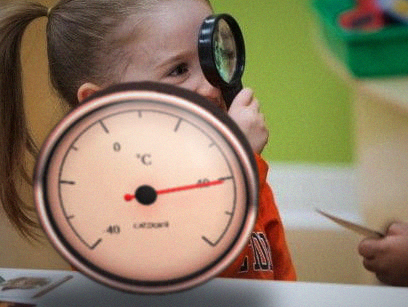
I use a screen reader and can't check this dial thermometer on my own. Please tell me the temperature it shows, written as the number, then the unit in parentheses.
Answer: 40 (°C)
